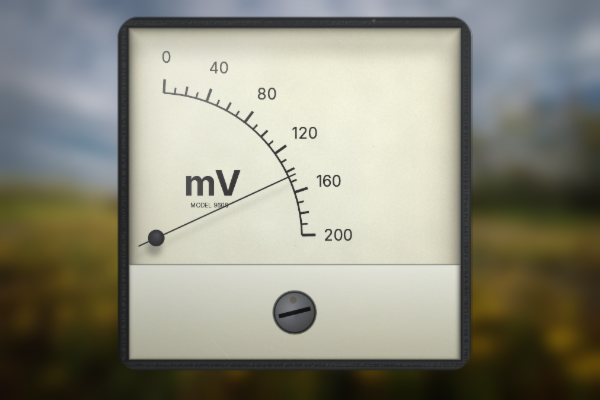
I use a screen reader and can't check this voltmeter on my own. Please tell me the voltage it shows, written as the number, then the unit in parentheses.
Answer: 145 (mV)
